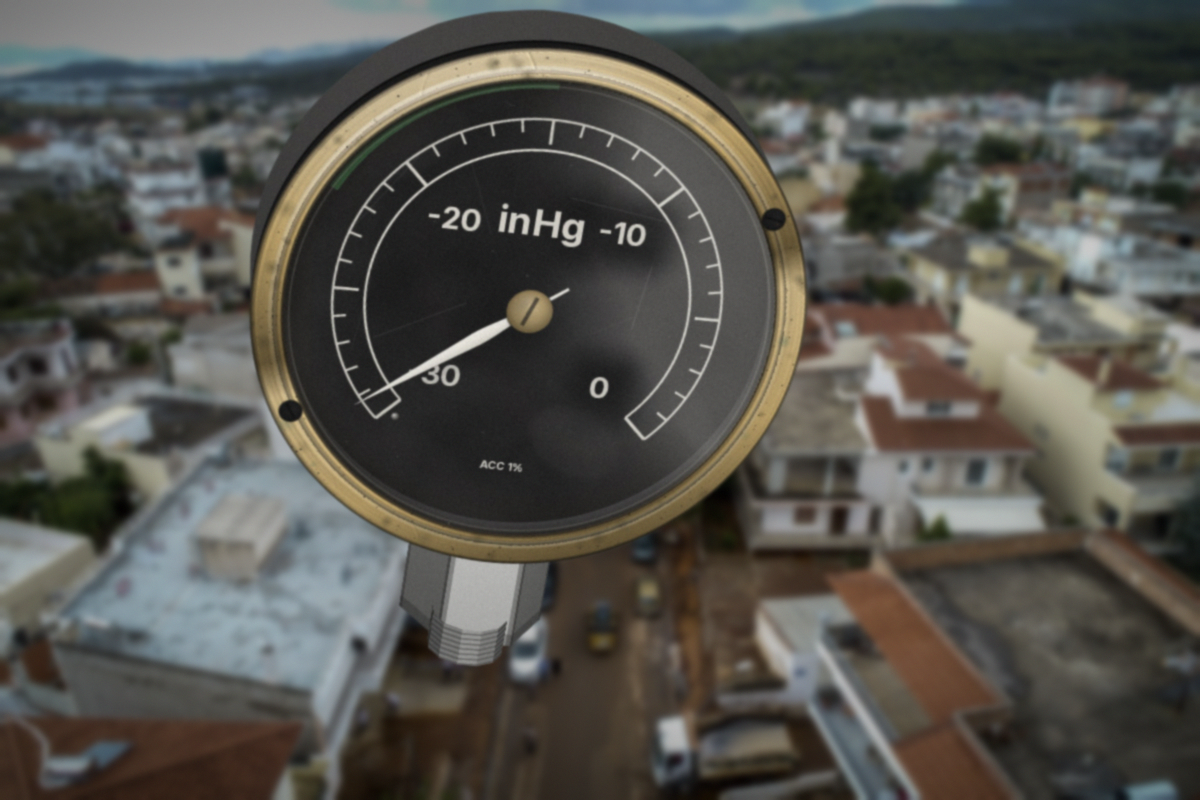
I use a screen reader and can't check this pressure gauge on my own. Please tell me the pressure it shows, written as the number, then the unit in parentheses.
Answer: -29 (inHg)
